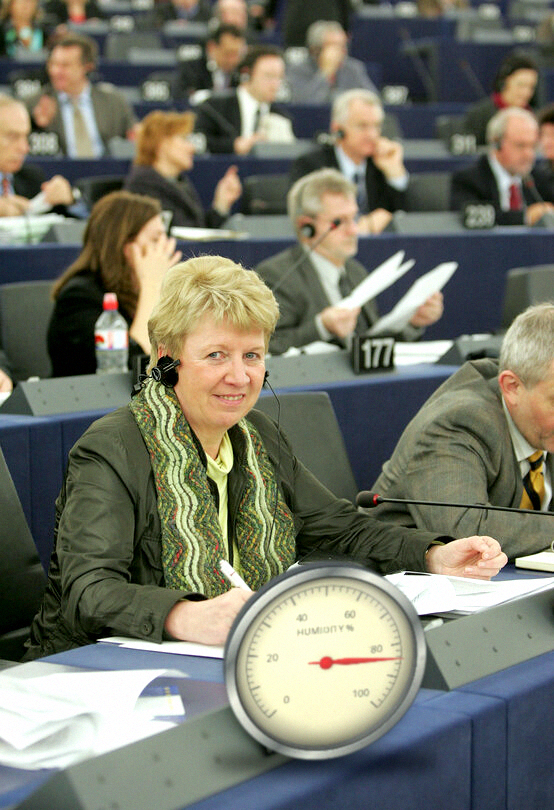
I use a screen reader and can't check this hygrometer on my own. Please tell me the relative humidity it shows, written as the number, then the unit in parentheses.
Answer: 84 (%)
